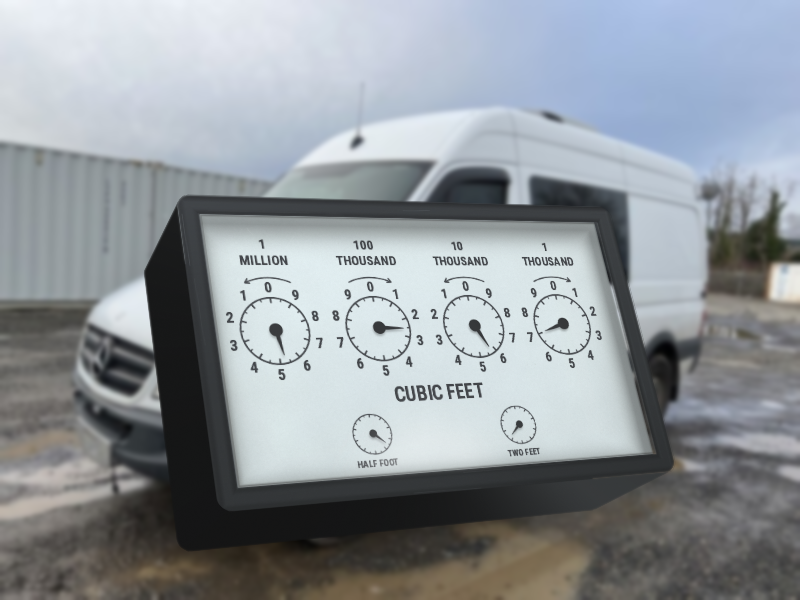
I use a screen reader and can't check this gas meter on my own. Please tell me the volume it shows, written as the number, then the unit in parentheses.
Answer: 525700 (ft³)
